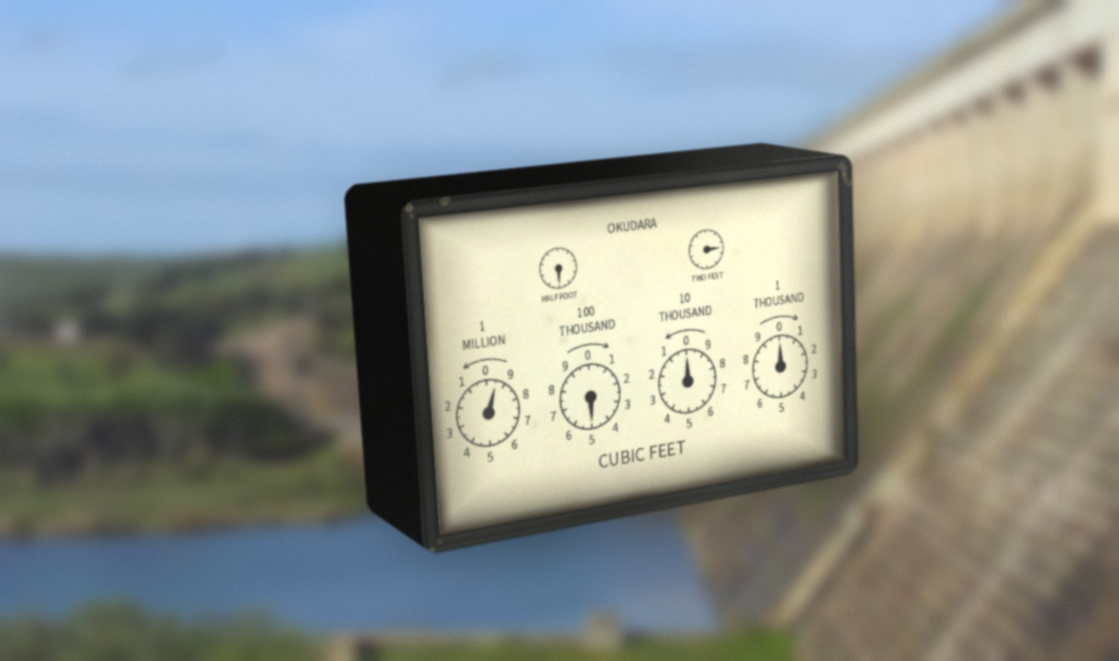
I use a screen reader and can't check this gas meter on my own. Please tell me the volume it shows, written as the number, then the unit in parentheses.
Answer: 950000 (ft³)
